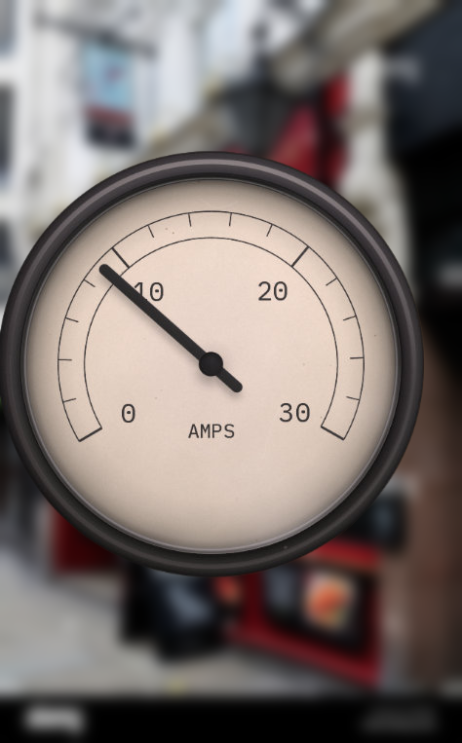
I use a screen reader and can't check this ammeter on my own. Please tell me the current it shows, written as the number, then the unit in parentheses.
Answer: 9 (A)
